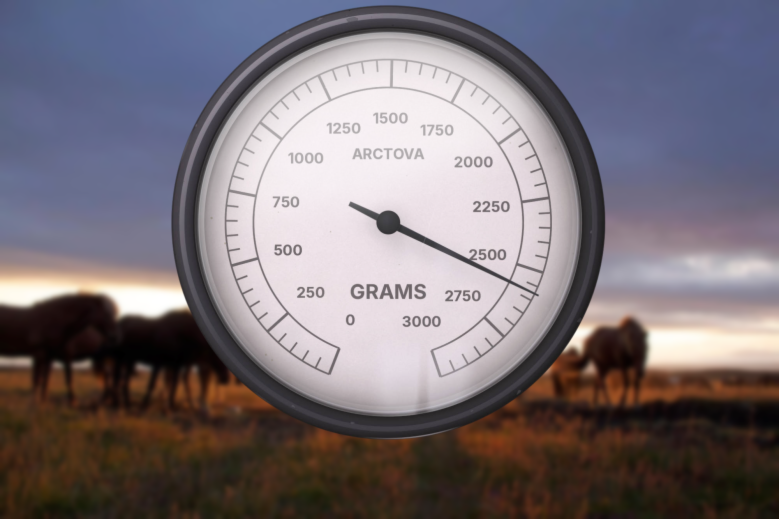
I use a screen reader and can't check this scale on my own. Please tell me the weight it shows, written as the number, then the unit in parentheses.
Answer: 2575 (g)
